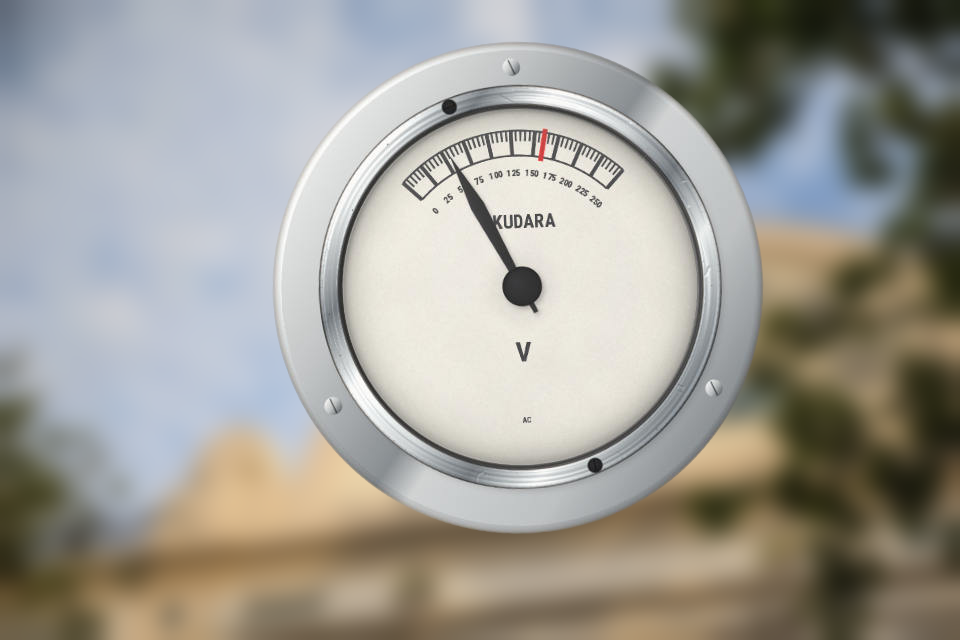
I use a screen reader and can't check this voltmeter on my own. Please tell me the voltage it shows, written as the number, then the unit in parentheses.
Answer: 55 (V)
